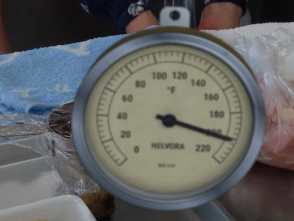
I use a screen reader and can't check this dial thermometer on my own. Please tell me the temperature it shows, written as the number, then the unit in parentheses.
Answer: 200 (°F)
